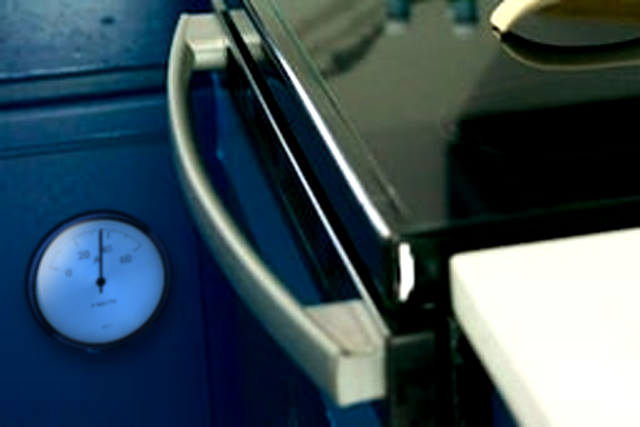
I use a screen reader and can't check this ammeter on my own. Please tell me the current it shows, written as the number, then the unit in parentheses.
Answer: 35 (A)
